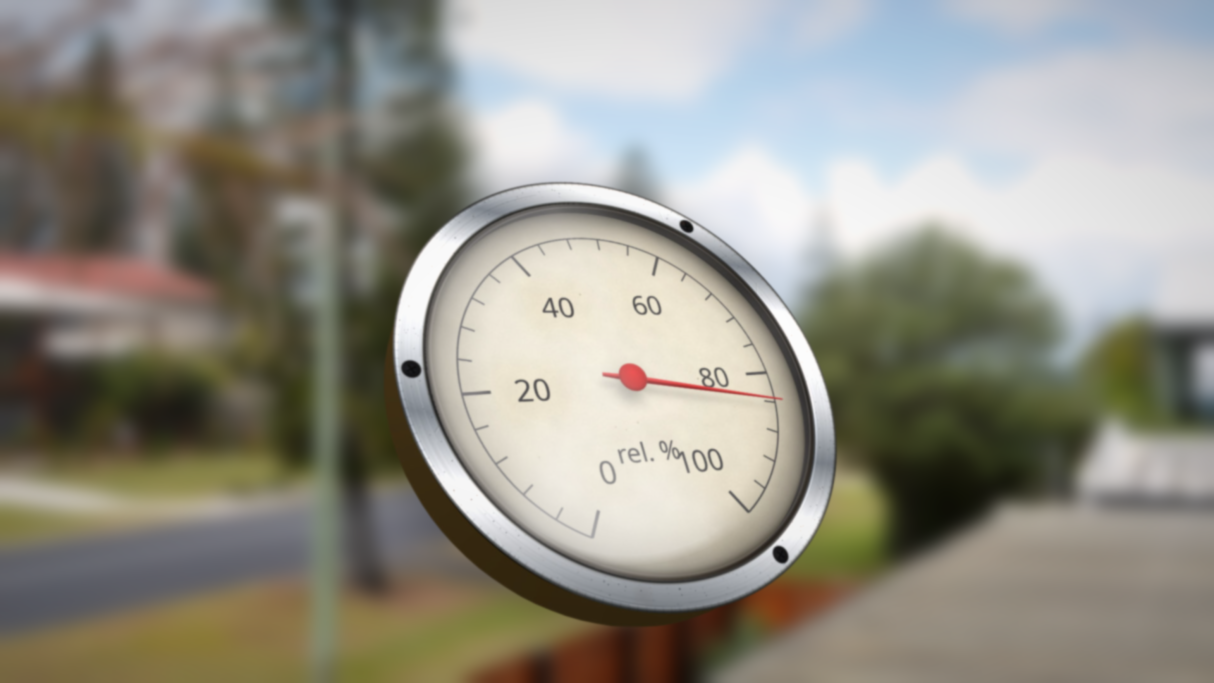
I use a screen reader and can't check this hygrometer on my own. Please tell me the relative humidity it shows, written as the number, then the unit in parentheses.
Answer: 84 (%)
